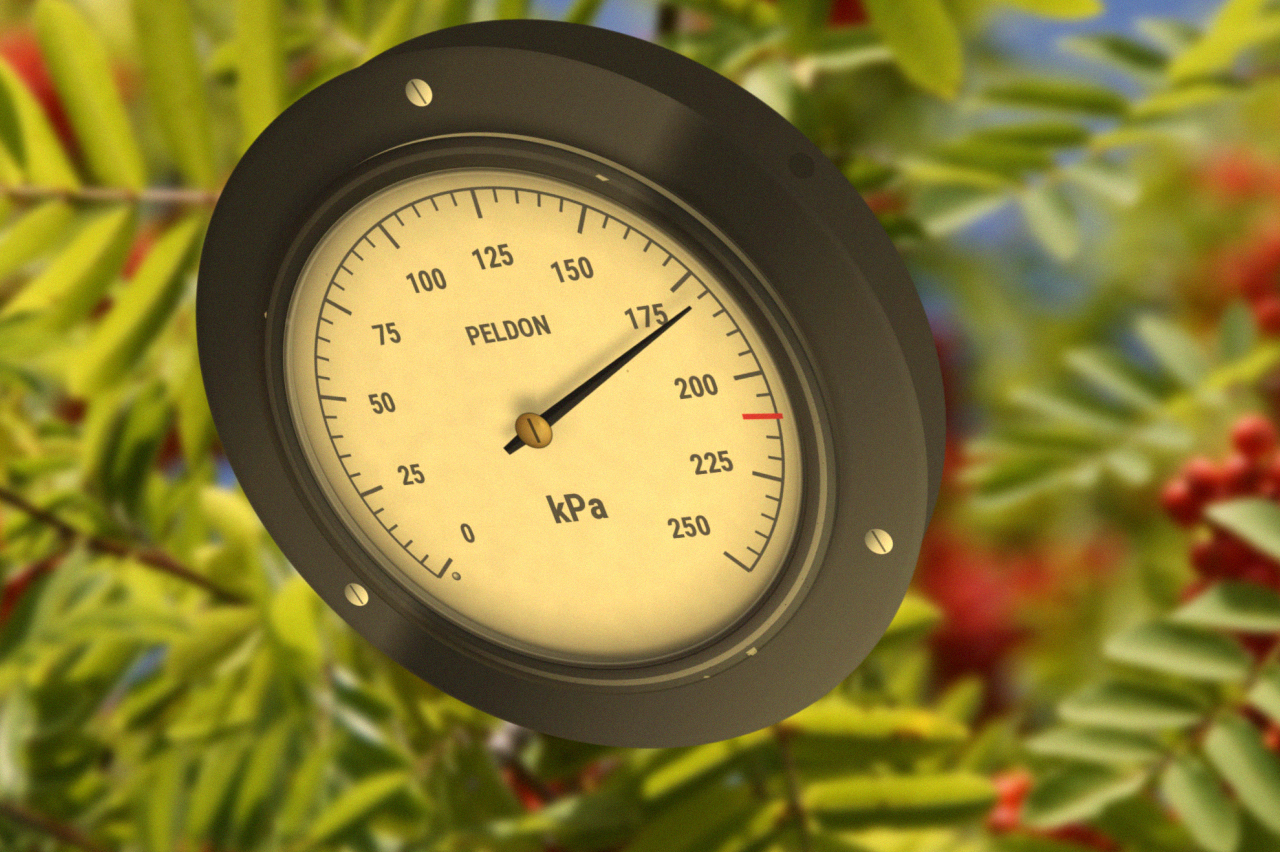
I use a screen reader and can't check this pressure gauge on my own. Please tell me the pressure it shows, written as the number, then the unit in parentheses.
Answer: 180 (kPa)
